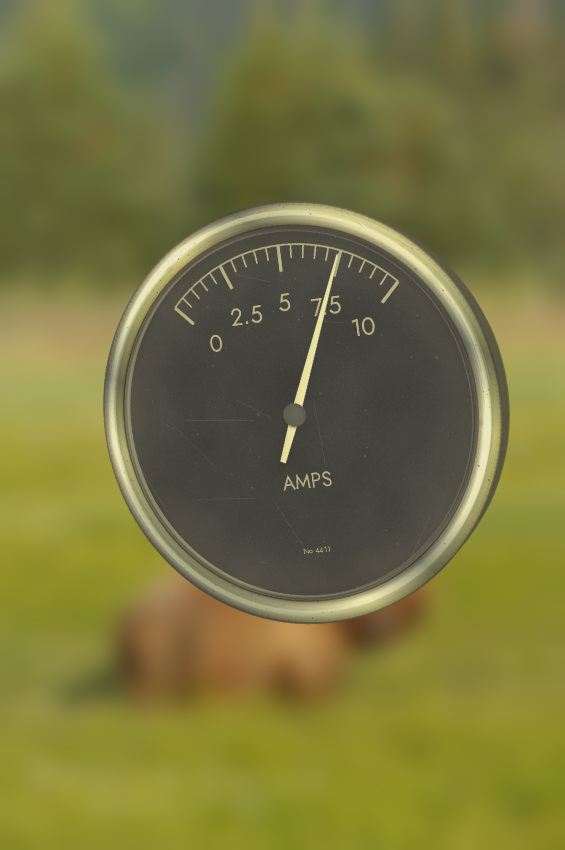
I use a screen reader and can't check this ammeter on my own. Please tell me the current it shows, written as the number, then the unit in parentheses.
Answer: 7.5 (A)
